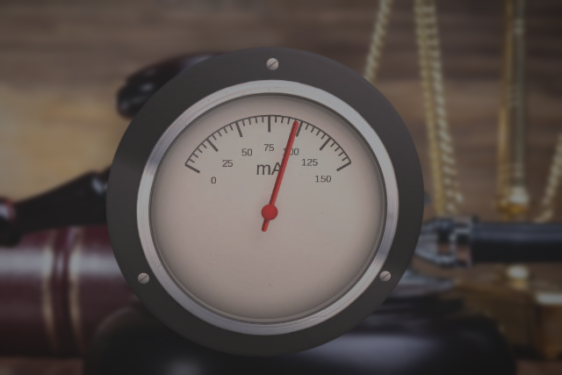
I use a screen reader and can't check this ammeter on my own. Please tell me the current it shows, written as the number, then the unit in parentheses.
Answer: 95 (mA)
